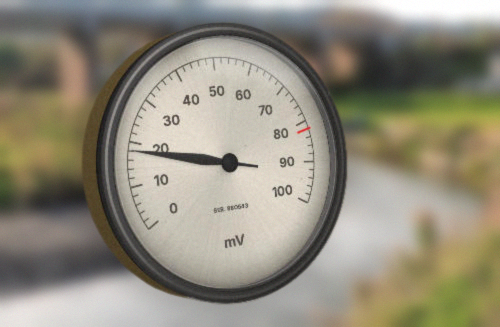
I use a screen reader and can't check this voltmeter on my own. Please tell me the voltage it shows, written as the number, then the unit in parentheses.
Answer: 18 (mV)
